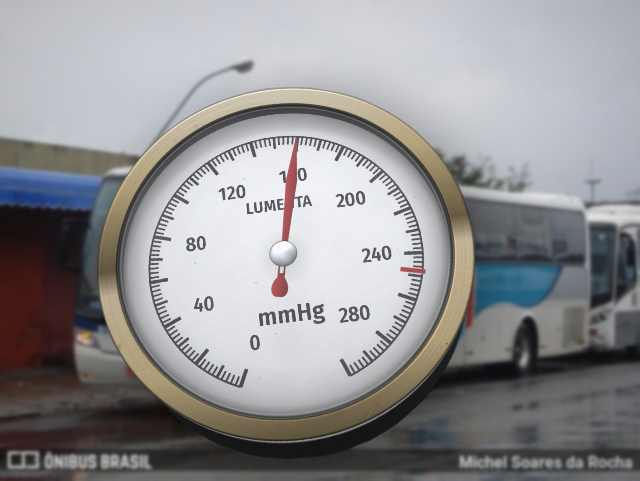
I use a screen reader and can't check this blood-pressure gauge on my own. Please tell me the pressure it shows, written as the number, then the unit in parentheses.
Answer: 160 (mmHg)
